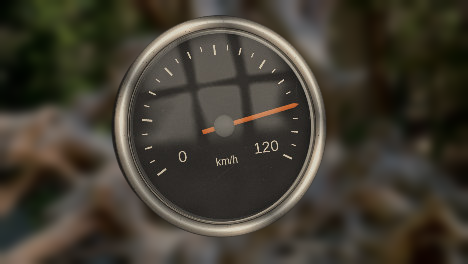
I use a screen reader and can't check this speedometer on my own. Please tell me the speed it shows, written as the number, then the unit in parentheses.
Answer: 100 (km/h)
